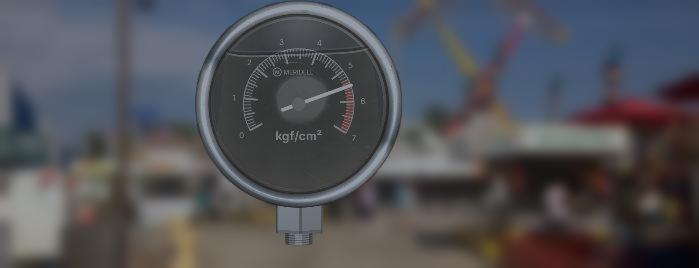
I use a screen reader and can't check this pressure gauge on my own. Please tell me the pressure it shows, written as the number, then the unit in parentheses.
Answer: 5.5 (kg/cm²)
